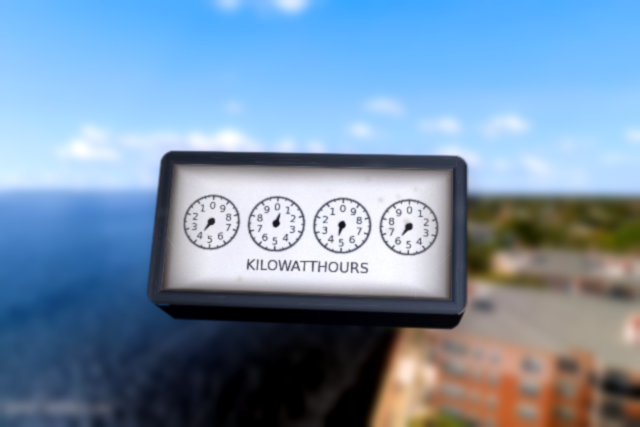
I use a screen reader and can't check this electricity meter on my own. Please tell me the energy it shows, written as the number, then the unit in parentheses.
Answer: 4046 (kWh)
